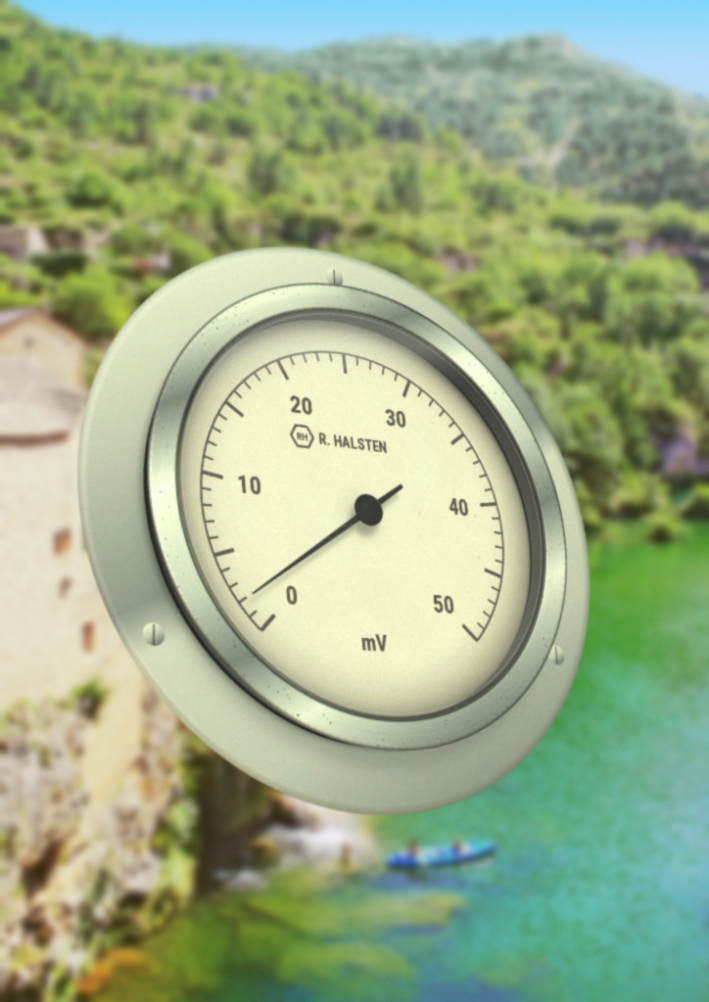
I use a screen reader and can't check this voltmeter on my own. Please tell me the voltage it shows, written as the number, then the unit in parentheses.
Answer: 2 (mV)
